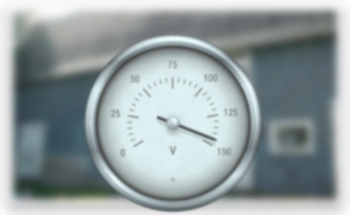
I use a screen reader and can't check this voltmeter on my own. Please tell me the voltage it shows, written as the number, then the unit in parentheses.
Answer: 145 (V)
